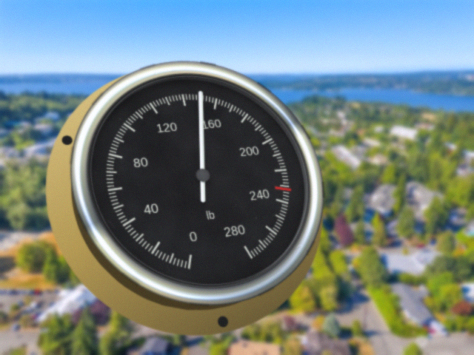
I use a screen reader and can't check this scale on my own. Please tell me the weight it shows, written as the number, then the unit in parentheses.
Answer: 150 (lb)
